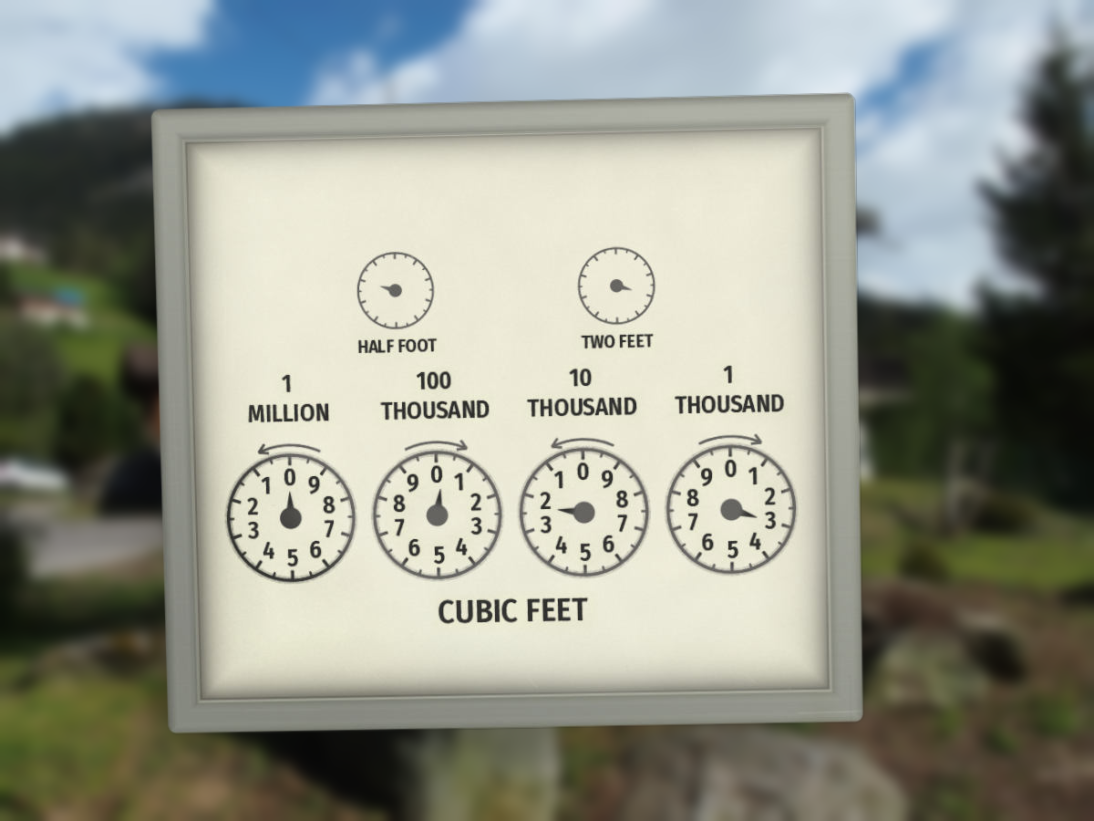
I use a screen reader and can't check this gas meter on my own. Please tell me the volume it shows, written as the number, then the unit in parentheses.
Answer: 2300 (ft³)
